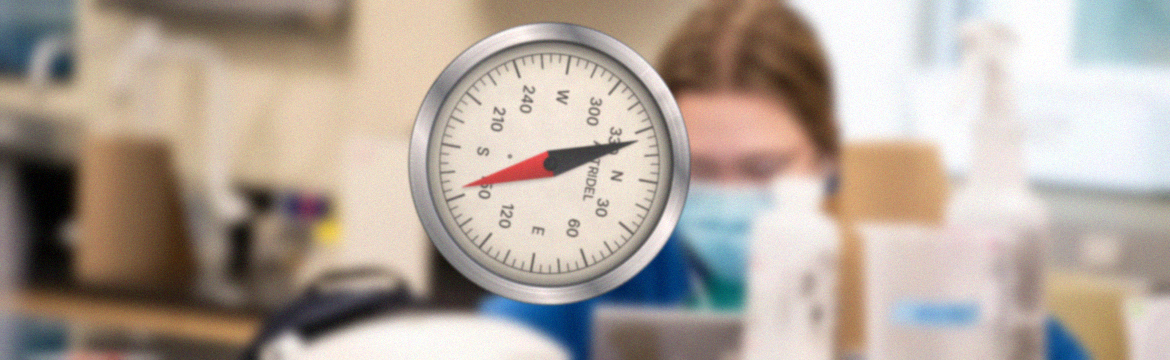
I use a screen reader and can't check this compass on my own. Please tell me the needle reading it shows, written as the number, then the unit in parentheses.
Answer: 155 (°)
